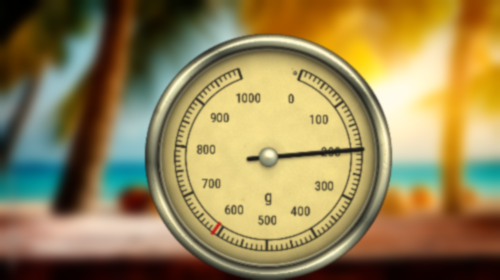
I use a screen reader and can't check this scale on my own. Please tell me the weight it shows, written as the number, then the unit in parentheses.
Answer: 200 (g)
